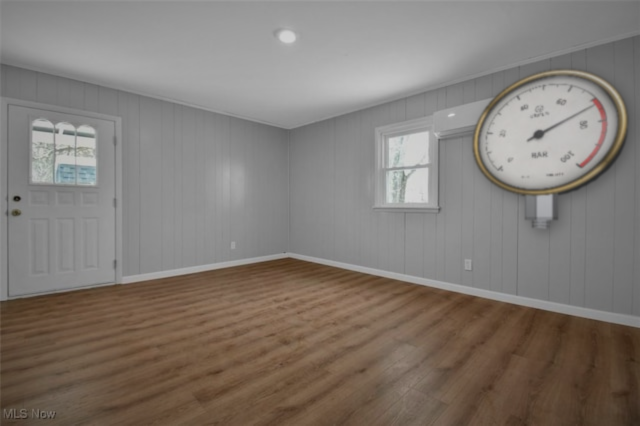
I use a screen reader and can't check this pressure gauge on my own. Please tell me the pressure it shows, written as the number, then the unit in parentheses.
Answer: 72.5 (bar)
